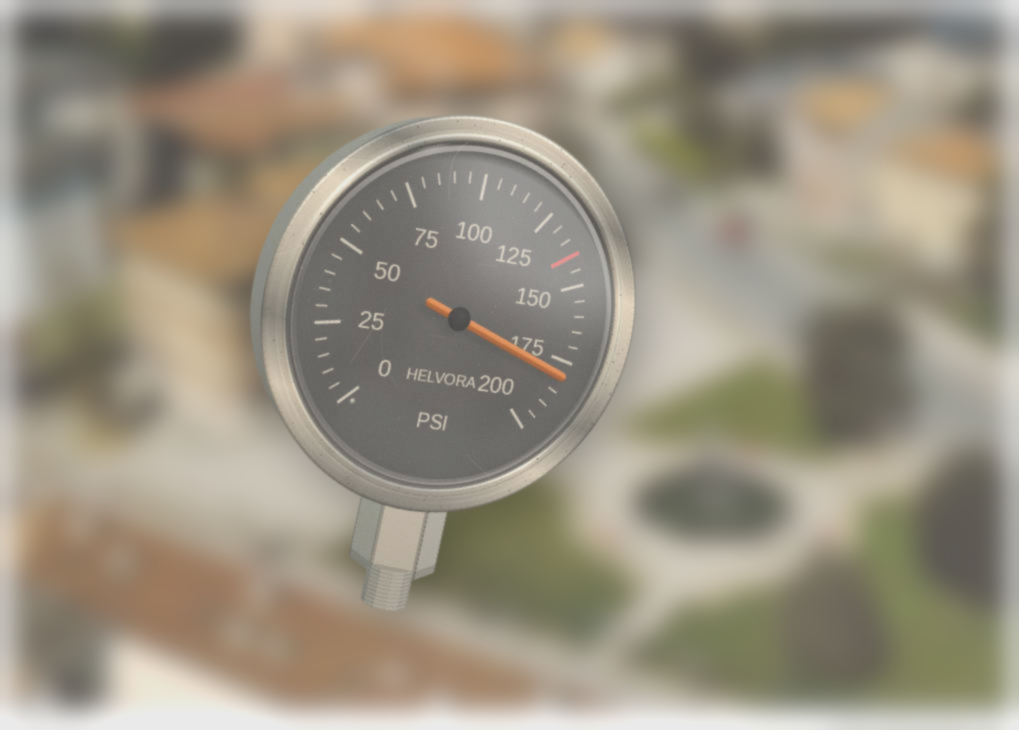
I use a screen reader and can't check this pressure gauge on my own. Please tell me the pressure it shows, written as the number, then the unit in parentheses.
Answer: 180 (psi)
